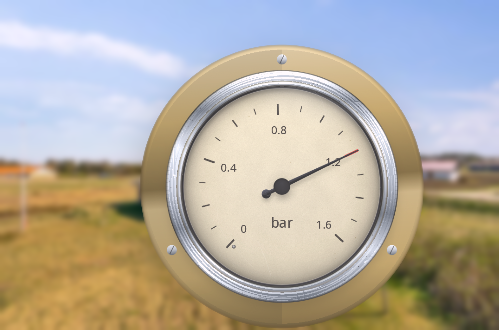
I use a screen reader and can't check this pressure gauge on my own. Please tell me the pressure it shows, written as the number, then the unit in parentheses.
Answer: 1.2 (bar)
